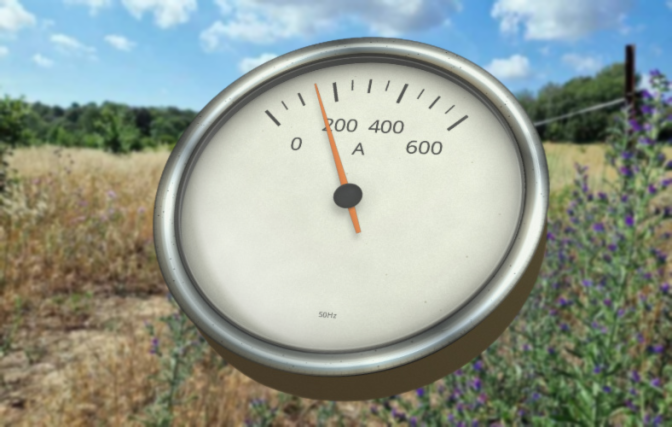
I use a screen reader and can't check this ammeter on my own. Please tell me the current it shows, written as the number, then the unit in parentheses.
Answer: 150 (A)
